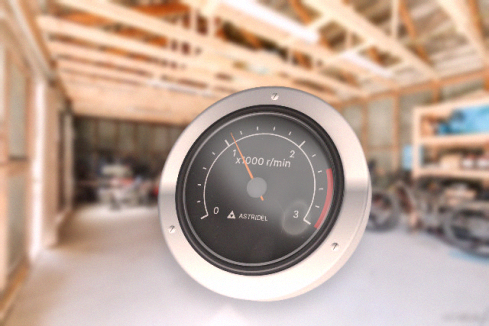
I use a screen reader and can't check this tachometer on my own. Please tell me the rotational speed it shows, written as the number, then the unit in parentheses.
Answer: 1100 (rpm)
